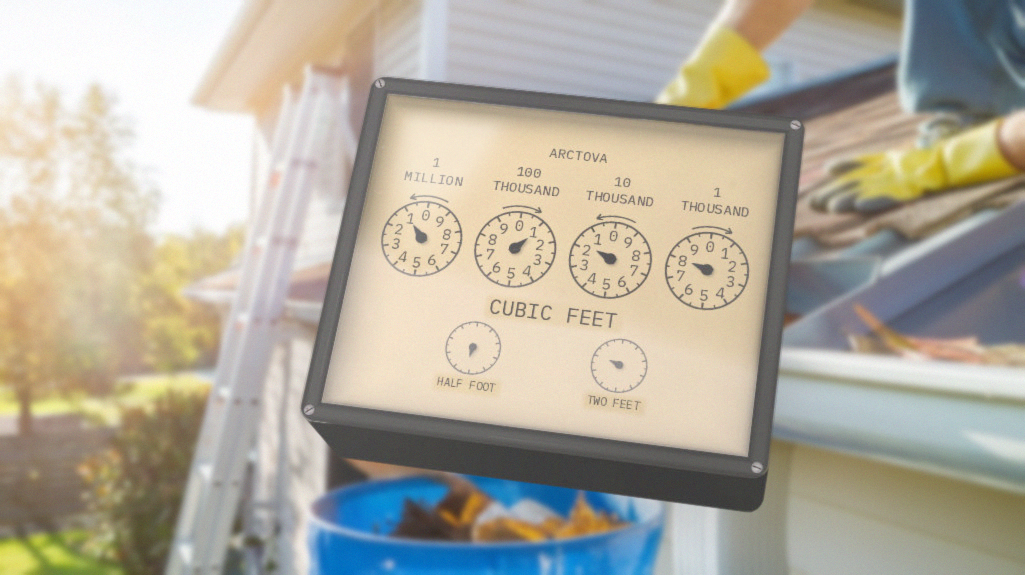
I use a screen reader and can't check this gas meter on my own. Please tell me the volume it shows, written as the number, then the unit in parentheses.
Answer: 111800 (ft³)
